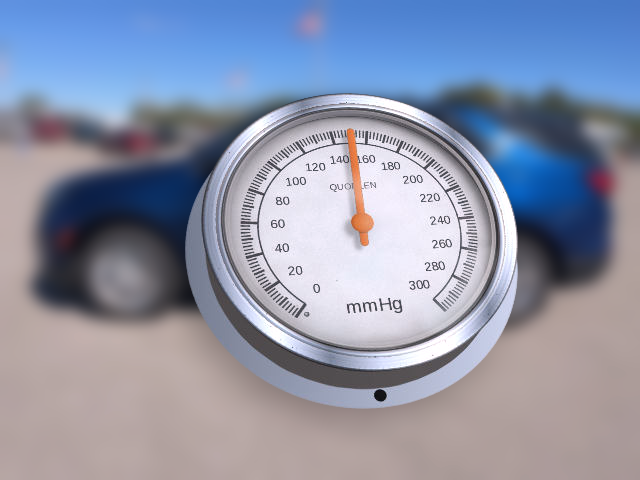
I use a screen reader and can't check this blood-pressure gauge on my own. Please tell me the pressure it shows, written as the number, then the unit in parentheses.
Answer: 150 (mmHg)
